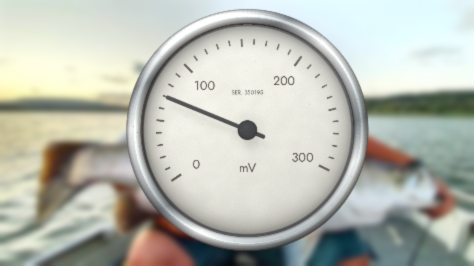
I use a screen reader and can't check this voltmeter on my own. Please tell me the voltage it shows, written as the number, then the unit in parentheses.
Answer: 70 (mV)
